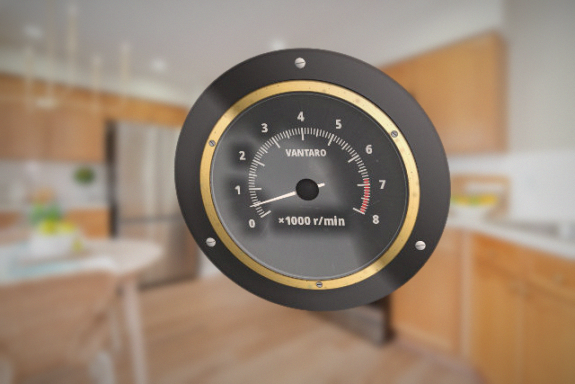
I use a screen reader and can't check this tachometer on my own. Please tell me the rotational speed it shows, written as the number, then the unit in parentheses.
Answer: 500 (rpm)
